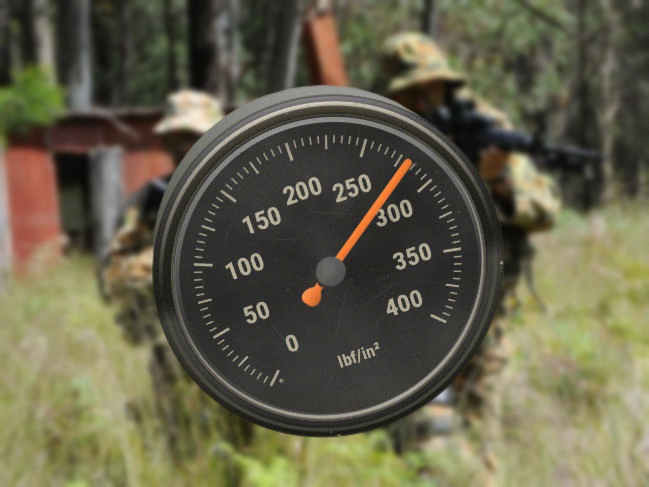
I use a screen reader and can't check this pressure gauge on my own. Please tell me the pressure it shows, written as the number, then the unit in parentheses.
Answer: 280 (psi)
